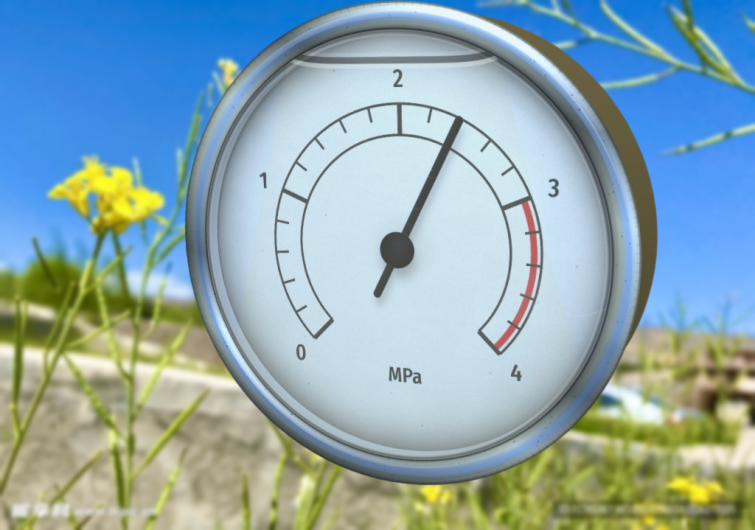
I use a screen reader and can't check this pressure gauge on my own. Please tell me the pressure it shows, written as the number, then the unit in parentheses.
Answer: 2.4 (MPa)
